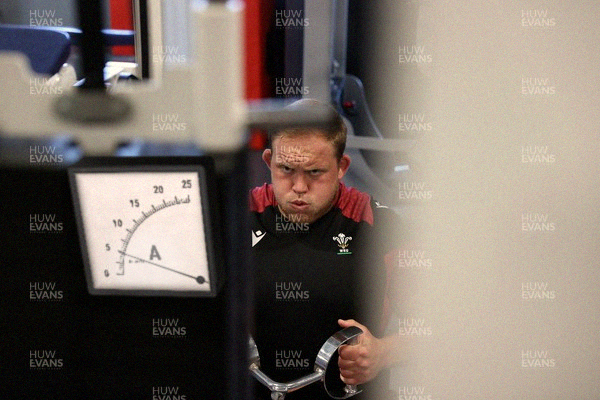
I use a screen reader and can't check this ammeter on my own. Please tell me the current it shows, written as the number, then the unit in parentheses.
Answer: 5 (A)
